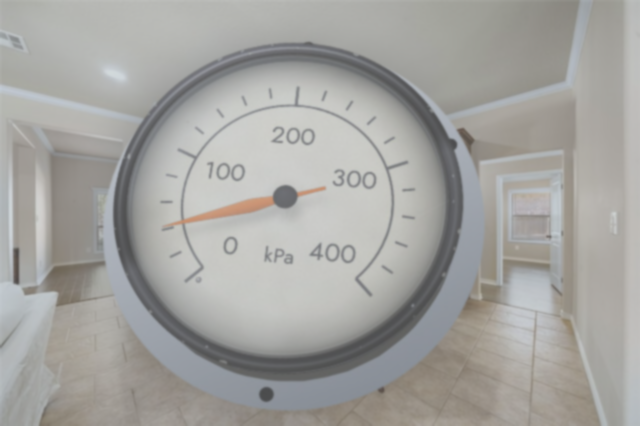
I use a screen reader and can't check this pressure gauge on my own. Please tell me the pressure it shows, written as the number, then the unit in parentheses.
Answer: 40 (kPa)
